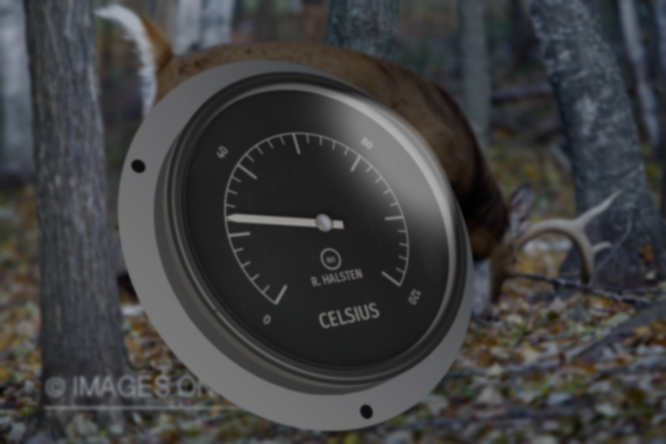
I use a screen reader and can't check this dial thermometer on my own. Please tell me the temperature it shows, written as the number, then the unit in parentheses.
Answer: 24 (°C)
